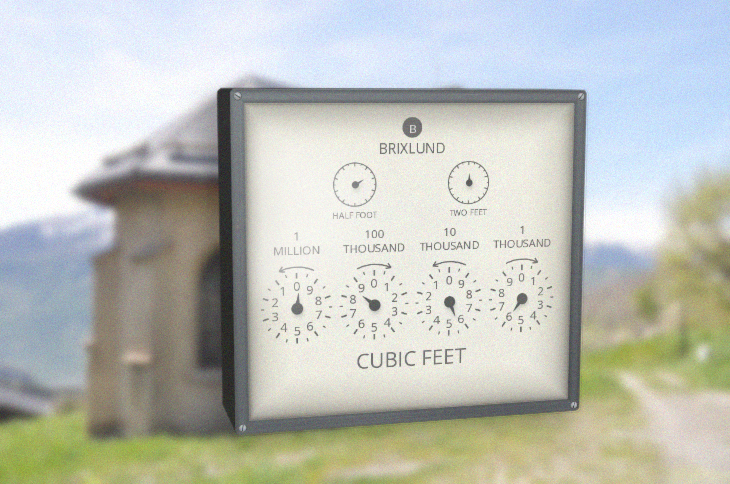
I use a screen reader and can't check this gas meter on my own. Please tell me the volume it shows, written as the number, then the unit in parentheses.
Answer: 985600 (ft³)
